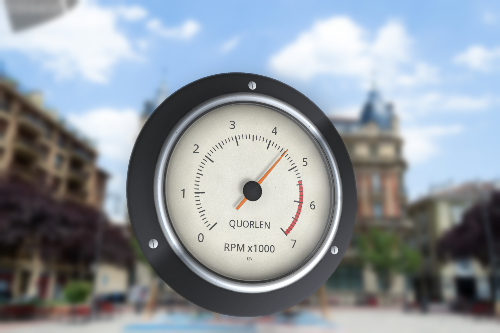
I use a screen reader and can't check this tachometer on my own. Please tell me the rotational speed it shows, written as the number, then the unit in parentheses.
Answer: 4500 (rpm)
